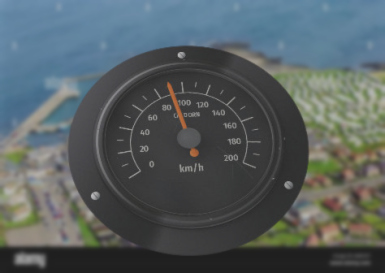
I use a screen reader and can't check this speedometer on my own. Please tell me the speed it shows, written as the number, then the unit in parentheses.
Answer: 90 (km/h)
